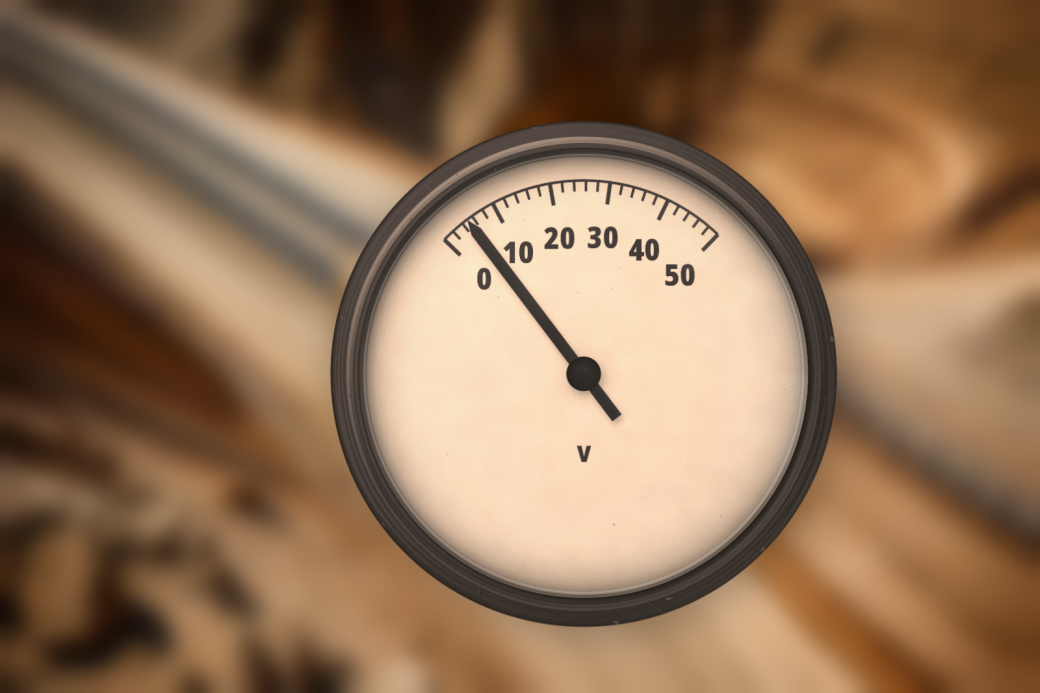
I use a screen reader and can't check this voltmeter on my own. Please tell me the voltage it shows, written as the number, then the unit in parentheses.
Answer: 5 (V)
